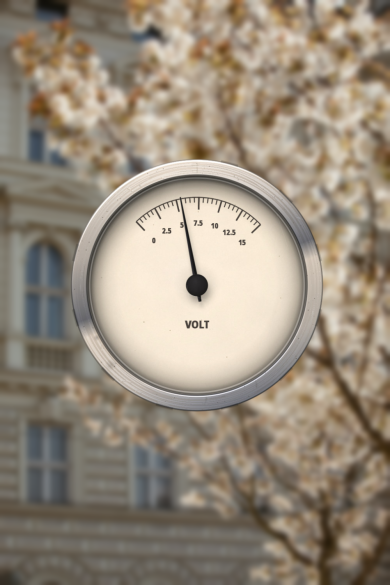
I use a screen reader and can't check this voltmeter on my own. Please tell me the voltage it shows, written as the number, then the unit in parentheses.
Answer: 5.5 (V)
